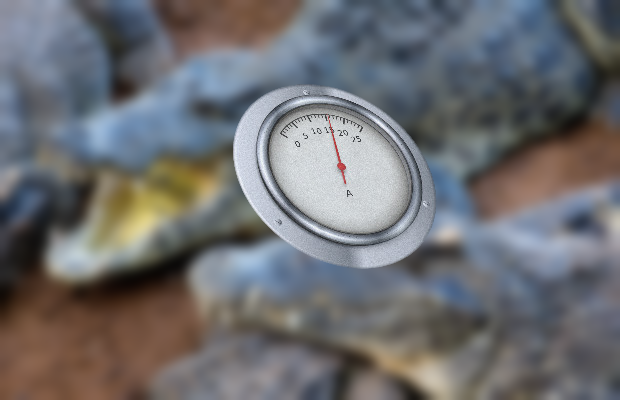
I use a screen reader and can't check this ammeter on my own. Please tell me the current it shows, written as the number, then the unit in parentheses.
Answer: 15 (A)
